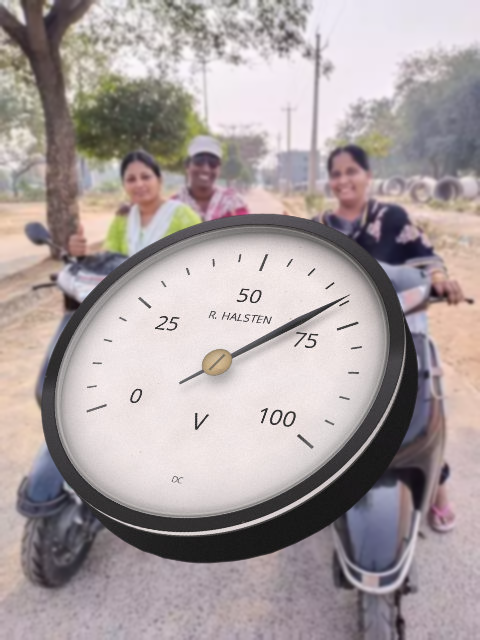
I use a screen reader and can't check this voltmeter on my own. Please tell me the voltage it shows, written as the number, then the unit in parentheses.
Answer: 70 (V)
